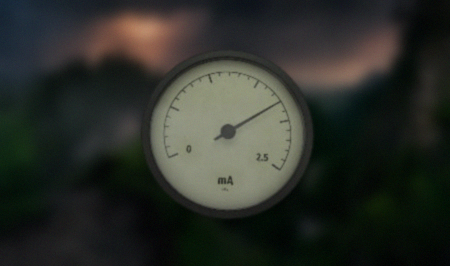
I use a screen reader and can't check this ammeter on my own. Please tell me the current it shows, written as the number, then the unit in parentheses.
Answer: 1.8 (mA)
